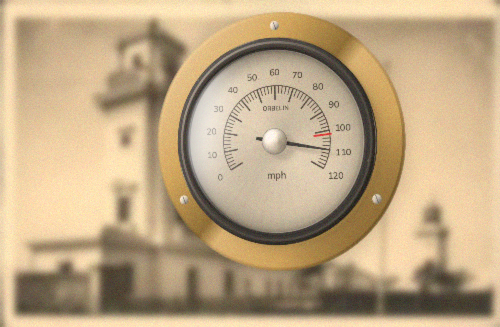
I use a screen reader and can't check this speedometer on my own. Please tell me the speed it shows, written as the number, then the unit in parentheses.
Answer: 110 (mph)
